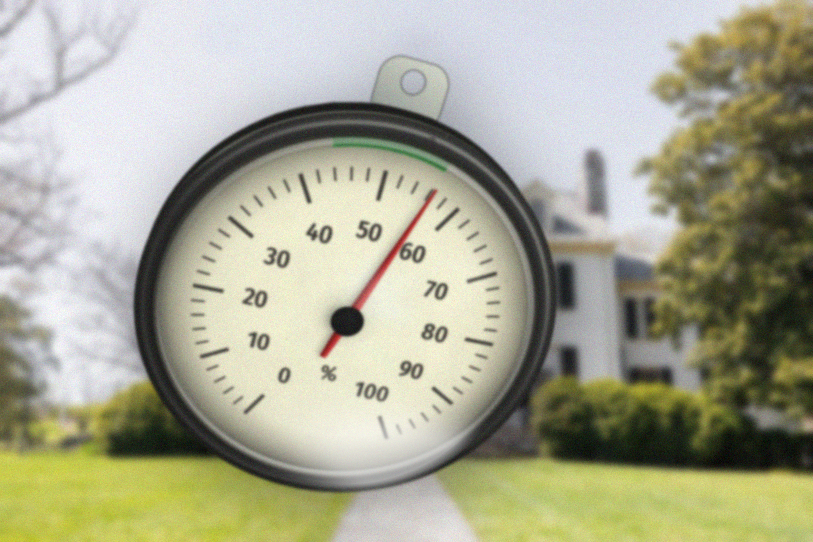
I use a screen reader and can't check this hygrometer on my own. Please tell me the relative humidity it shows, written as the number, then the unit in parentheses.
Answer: 56 (%)
